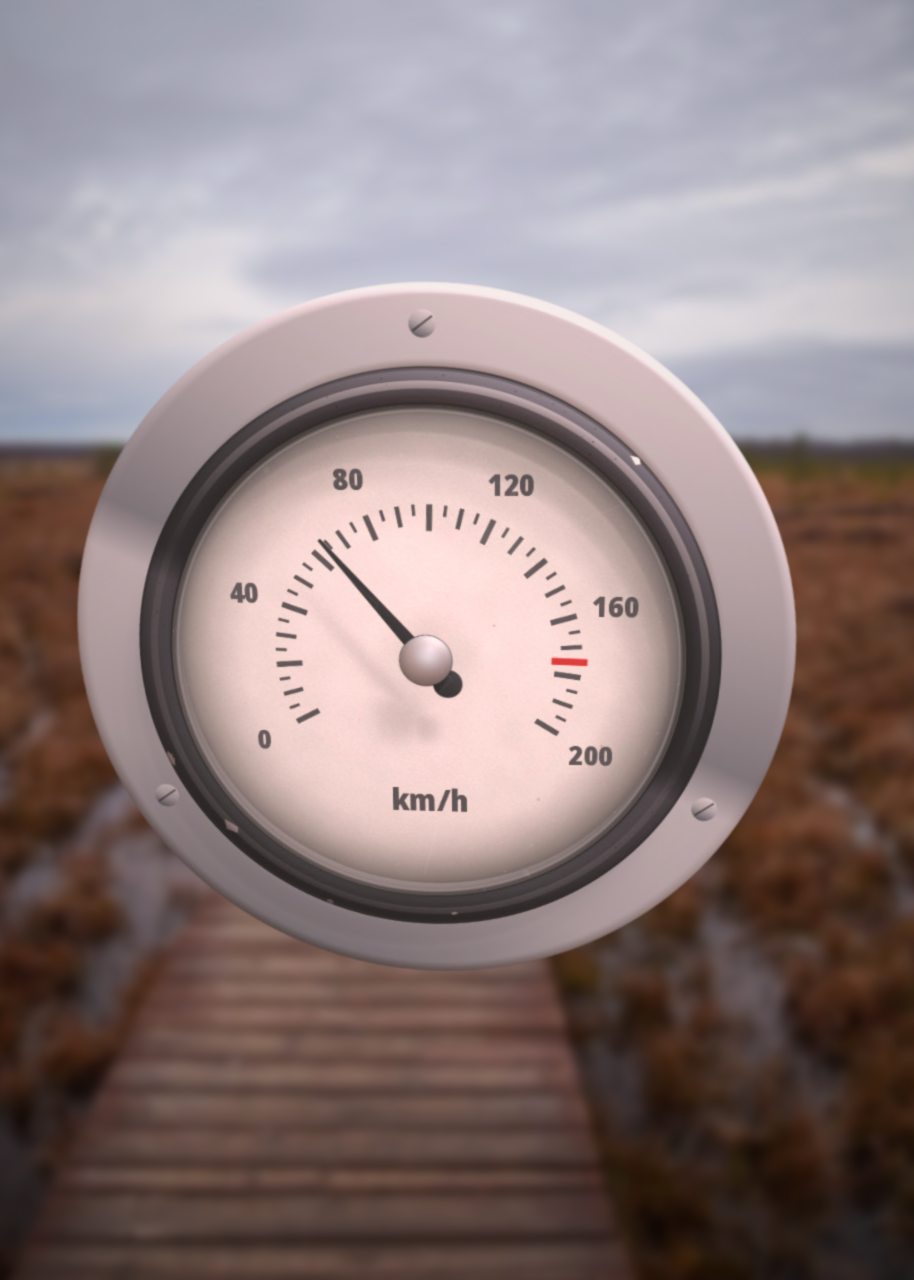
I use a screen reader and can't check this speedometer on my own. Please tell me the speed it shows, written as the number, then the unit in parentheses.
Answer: 65 (km/h)
